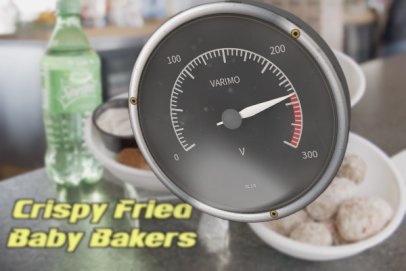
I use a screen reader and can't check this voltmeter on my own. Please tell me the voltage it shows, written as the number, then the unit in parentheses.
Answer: 240 (V)
